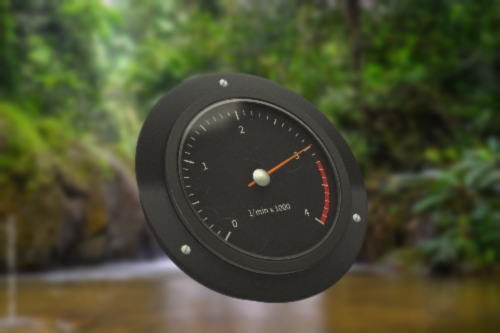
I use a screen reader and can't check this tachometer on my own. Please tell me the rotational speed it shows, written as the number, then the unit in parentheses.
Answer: 3000 (rpm)
